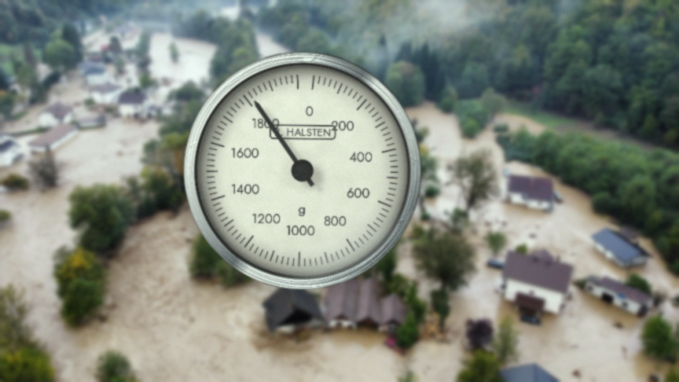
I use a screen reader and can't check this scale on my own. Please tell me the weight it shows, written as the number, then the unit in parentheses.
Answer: 1820 (g)
